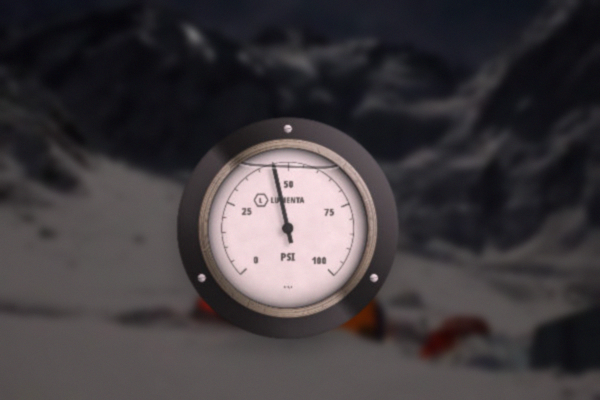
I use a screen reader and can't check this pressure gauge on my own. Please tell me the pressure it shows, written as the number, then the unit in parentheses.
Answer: 45 (psi)
